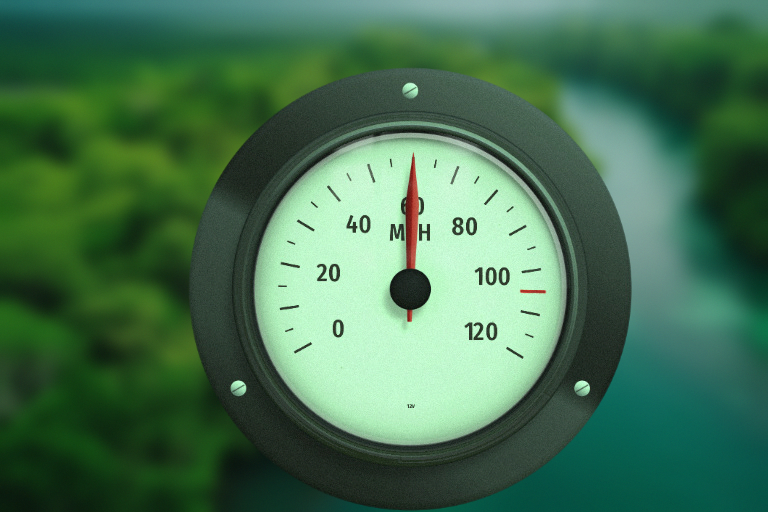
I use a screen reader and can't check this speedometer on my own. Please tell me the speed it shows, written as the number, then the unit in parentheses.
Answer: 60 (mph)
